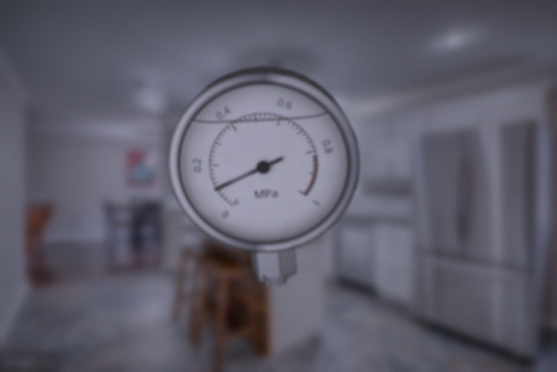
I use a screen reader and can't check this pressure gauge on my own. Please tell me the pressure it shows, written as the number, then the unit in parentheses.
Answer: 0.1 (MPa)
